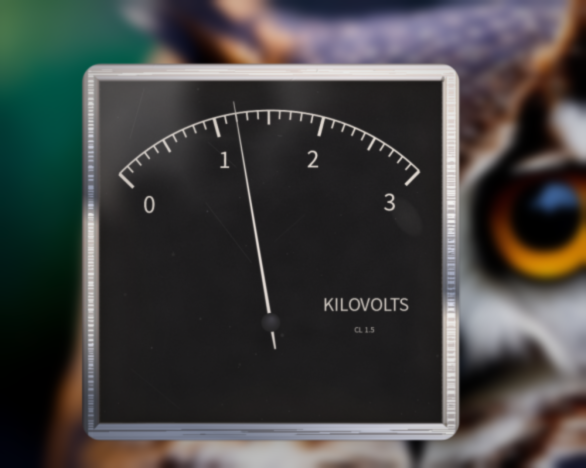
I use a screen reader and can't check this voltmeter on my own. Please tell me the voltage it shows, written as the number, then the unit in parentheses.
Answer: 1.2 (kV)
